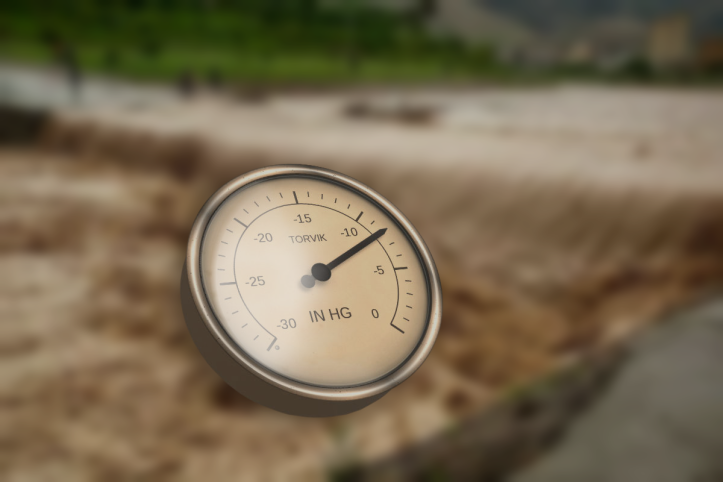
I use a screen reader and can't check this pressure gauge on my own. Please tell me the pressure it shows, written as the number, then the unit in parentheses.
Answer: -8 (inHg)
